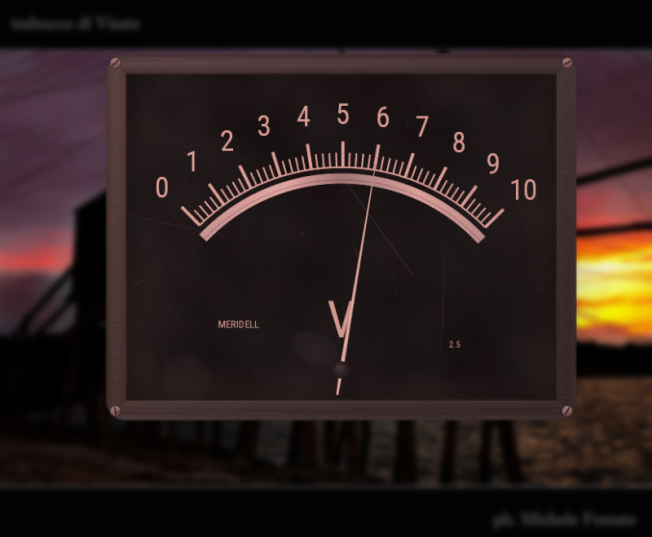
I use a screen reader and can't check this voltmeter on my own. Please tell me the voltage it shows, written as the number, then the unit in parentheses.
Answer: 6 (V)
